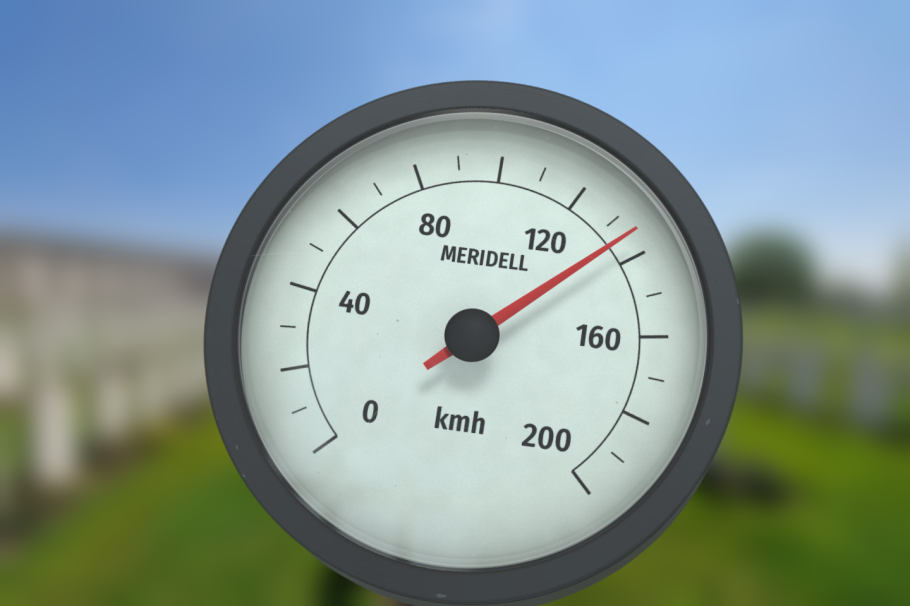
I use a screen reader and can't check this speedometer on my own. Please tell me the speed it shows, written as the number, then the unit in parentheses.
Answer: 135 (km/h)
